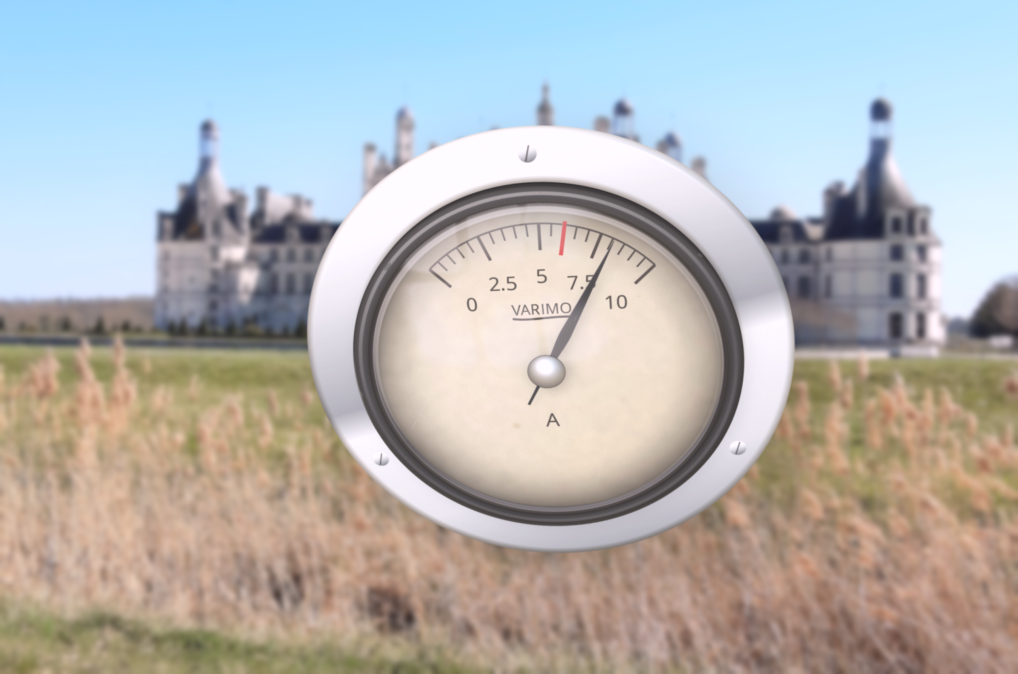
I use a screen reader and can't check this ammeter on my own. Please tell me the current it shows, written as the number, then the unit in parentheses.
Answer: 8 (A)
